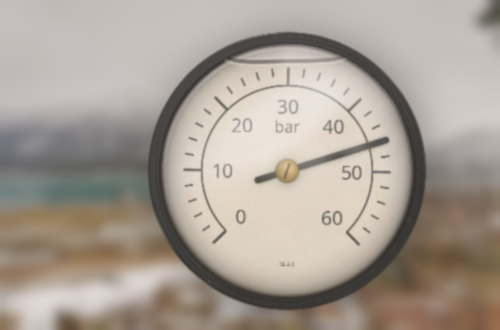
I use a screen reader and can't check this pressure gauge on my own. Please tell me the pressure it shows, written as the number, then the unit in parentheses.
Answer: 46 (bar)
